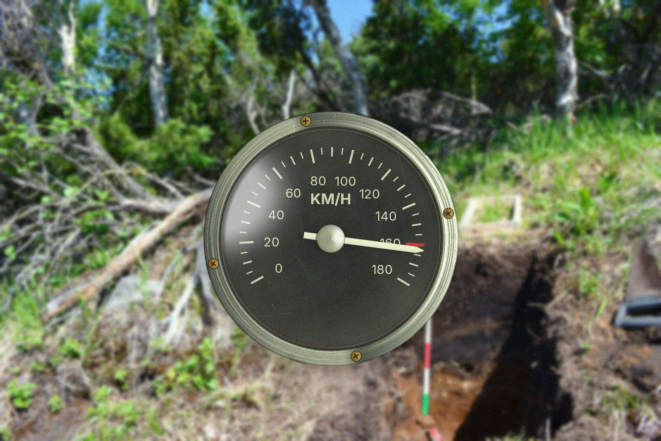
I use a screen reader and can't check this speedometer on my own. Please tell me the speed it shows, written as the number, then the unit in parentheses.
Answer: 162.5 (km/h)
